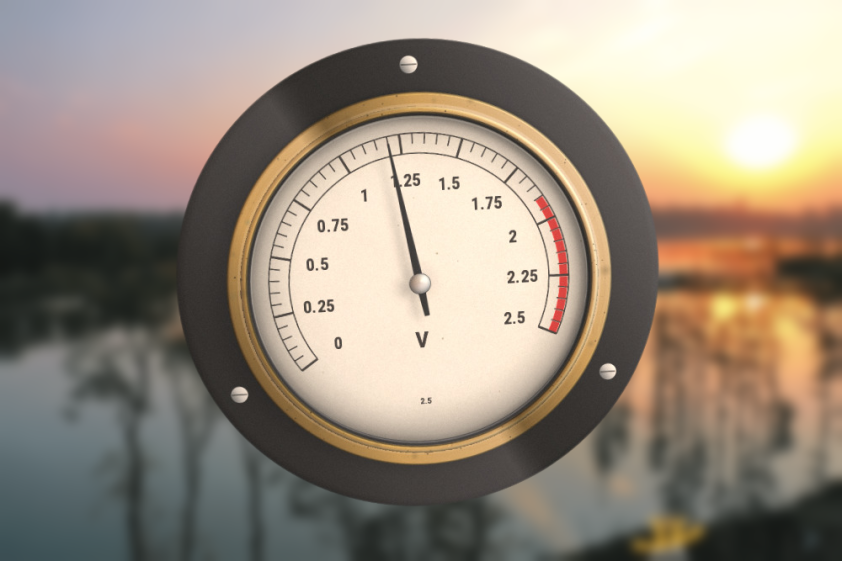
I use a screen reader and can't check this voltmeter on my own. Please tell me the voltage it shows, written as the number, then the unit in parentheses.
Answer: 1.2 (V)
